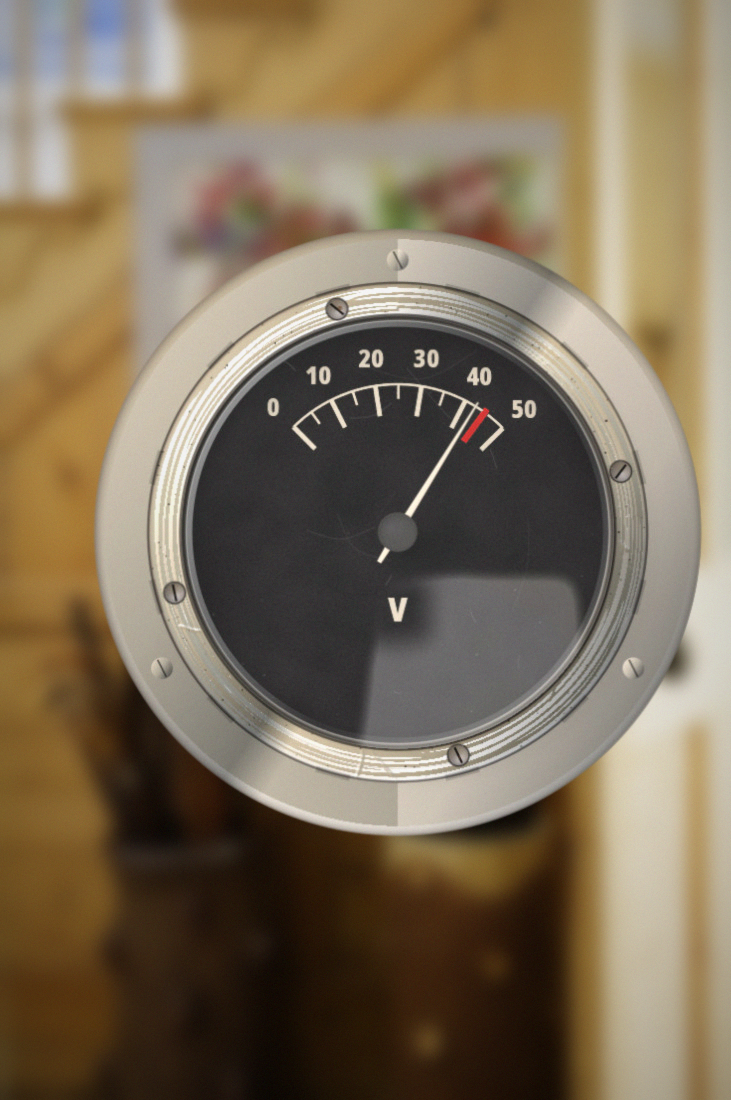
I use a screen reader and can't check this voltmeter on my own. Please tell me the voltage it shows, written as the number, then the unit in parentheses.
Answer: 42.5 (V)
